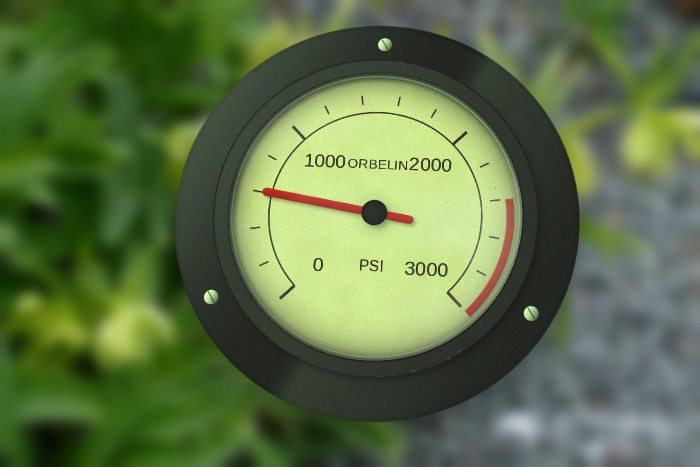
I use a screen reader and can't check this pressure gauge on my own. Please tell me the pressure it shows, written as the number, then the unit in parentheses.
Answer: 600 (psi)
